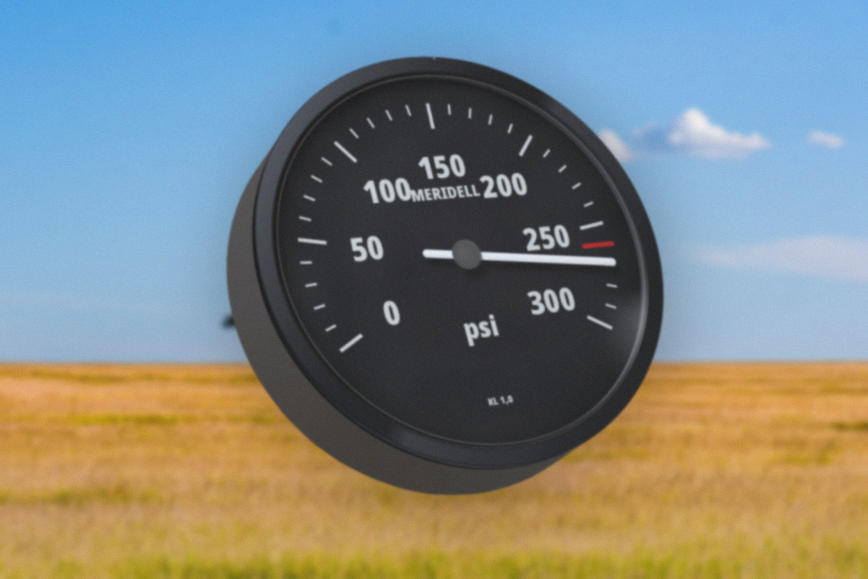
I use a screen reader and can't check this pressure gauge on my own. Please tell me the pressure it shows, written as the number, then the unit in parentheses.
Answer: 270 (psi)
